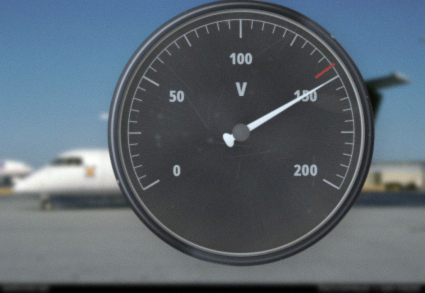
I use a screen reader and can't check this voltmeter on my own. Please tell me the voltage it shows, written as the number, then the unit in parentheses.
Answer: 150 (V)
